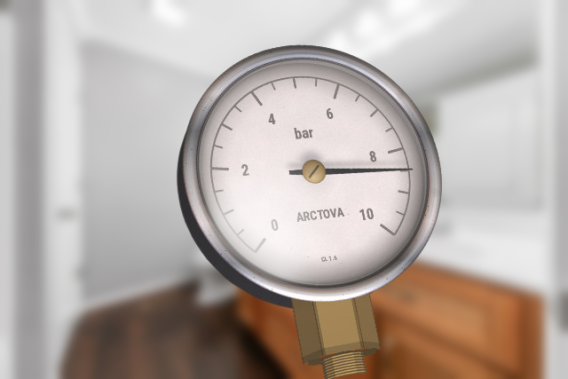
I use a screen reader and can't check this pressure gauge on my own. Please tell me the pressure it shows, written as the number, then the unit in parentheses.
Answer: 8.5 (bar)
